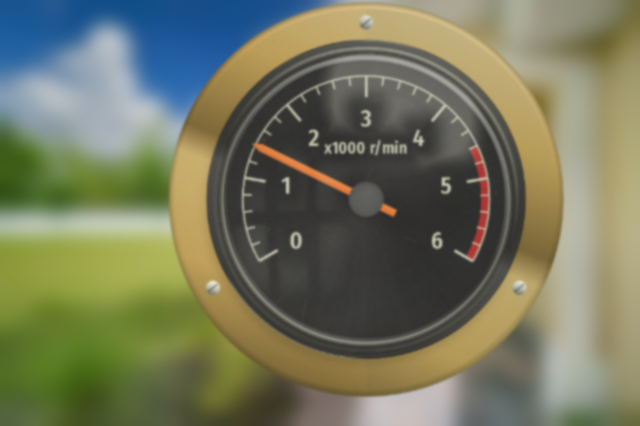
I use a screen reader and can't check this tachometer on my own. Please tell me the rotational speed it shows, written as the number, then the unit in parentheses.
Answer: 1400 (rpm)
